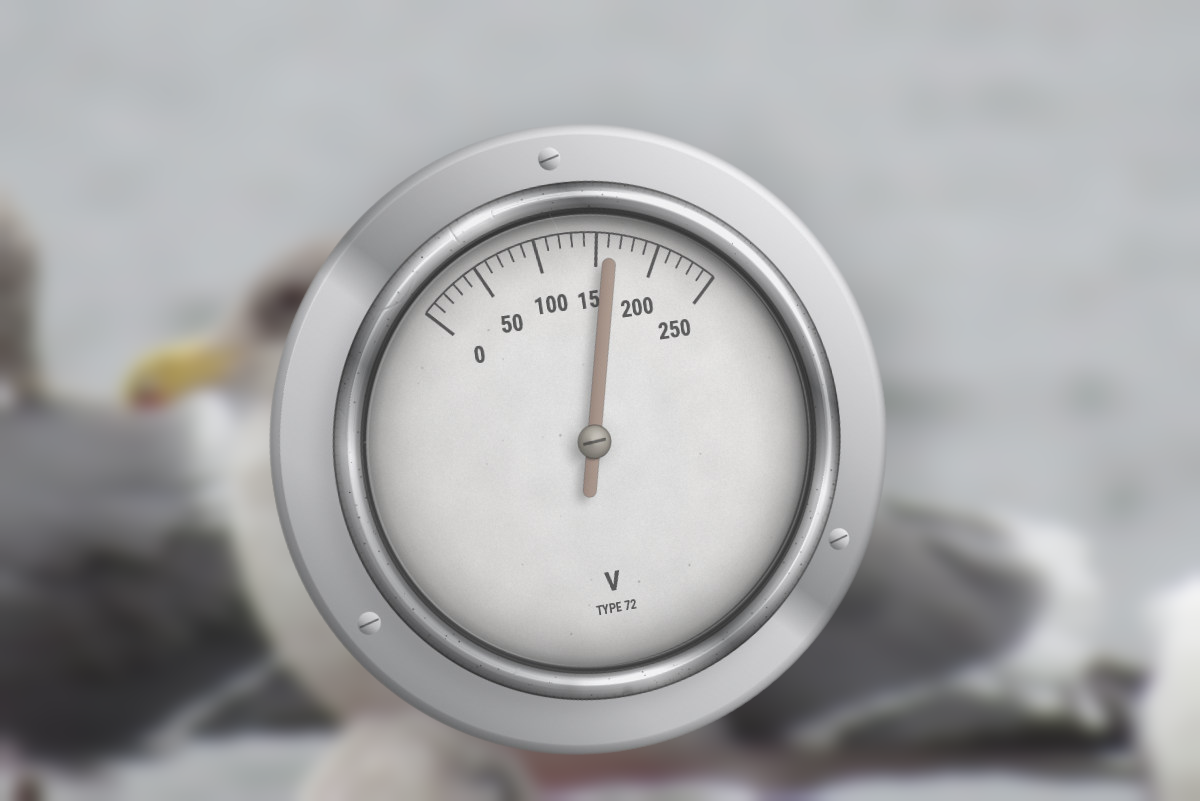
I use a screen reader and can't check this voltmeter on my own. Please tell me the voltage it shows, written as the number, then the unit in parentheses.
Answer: 160 (V)
